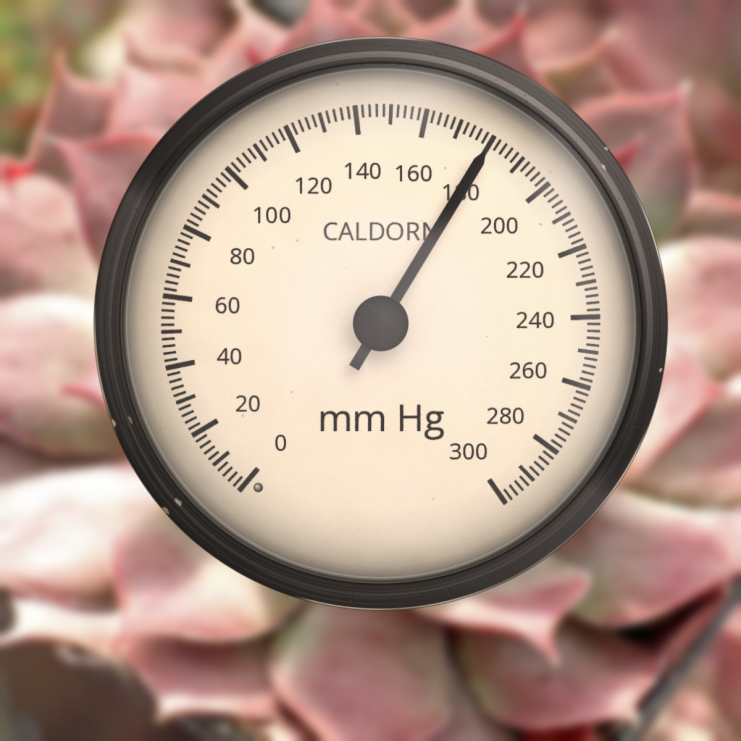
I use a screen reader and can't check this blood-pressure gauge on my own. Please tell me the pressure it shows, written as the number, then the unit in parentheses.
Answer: 180 (mmHg)
